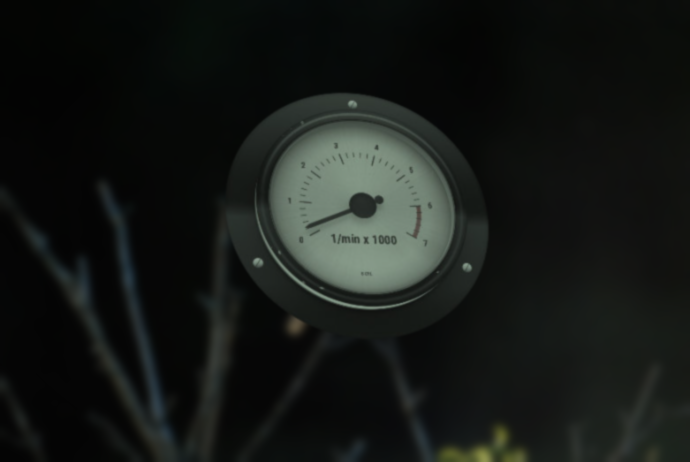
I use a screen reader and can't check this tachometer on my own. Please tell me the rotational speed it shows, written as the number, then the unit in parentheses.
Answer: 200 (rpm)
